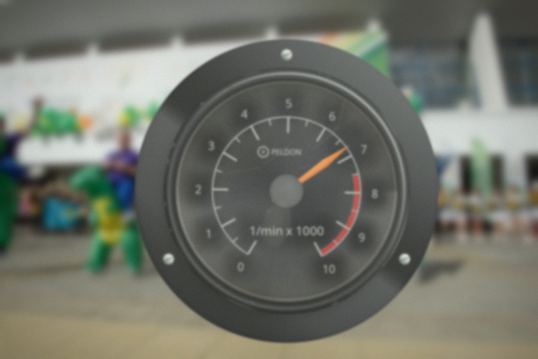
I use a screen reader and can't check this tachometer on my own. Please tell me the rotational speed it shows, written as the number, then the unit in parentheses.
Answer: 6750 (rpm)
